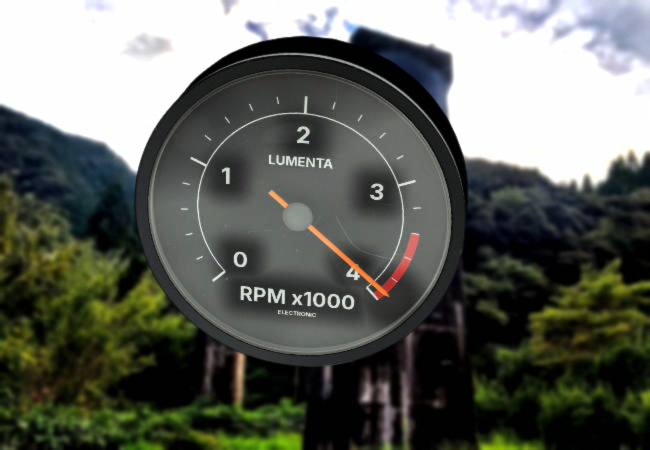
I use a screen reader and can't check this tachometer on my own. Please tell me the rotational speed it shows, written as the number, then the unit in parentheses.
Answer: 3900 (rpm)
